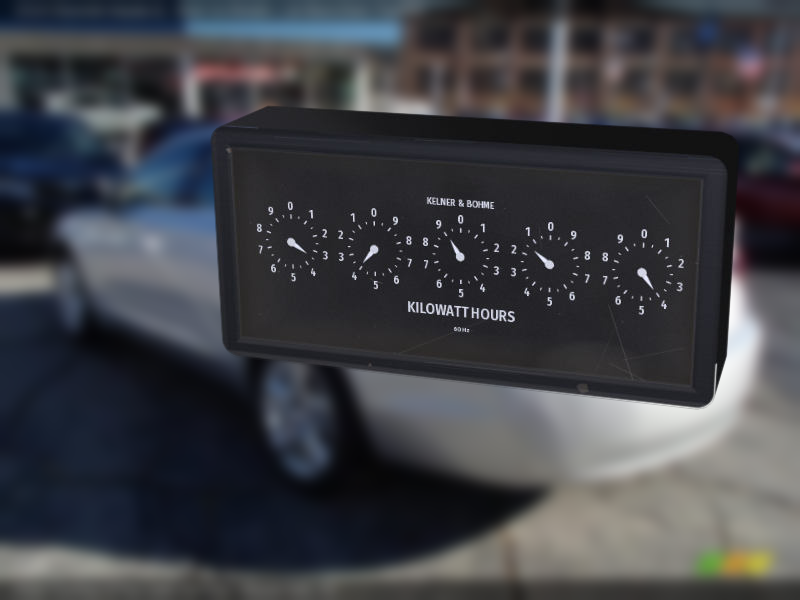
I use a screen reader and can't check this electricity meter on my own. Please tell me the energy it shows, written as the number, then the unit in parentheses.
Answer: 33914 (kWh)
